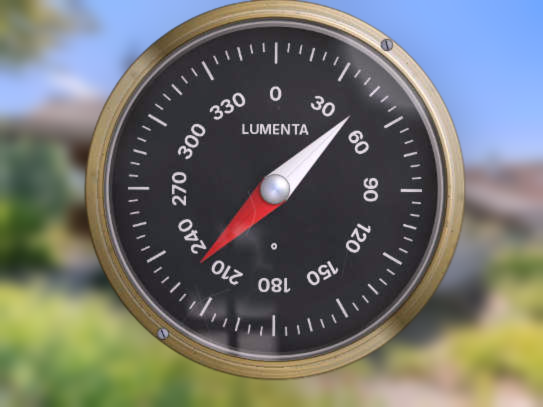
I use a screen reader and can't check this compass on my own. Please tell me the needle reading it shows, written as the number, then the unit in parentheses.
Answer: 225 (°)
